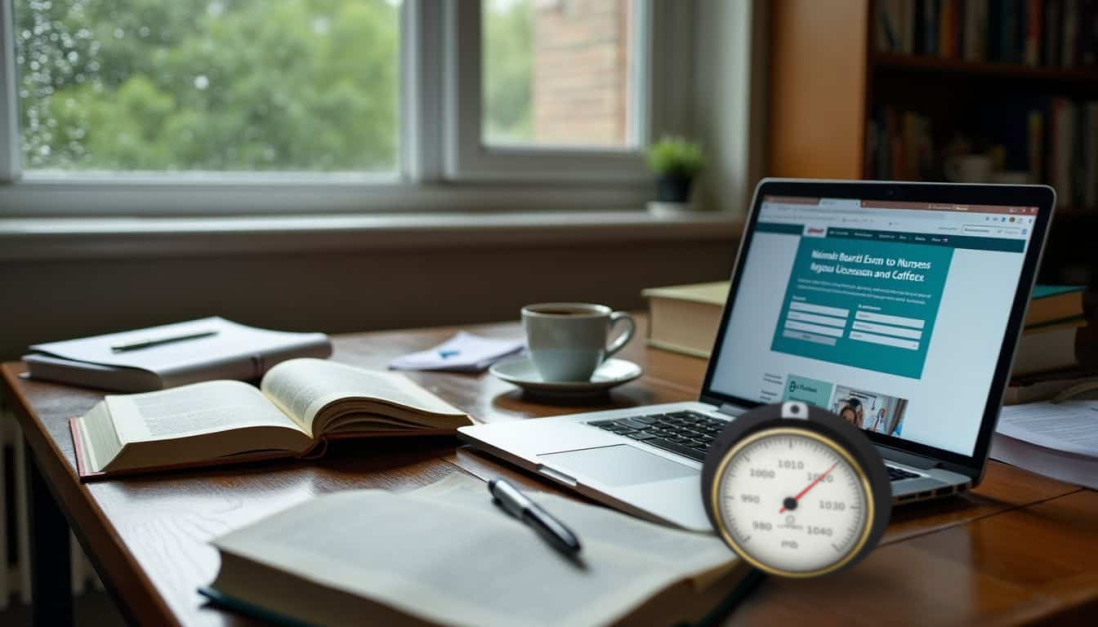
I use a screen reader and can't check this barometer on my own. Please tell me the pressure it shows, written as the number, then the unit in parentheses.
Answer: 1020 (mbar)
